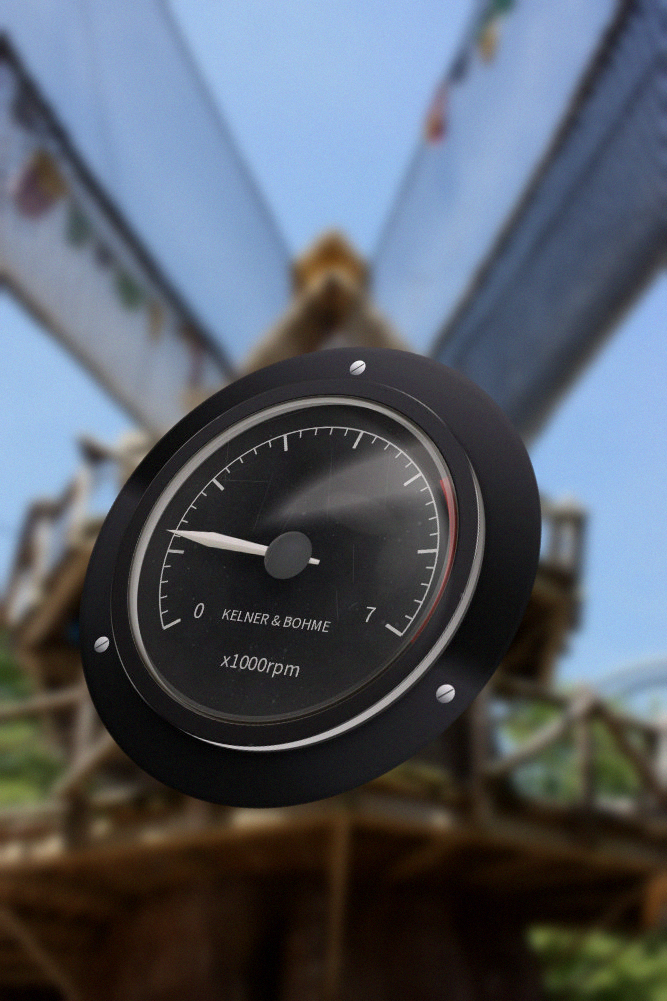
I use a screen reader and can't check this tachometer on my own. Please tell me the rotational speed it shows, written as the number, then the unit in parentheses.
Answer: 1200 (rpm)
